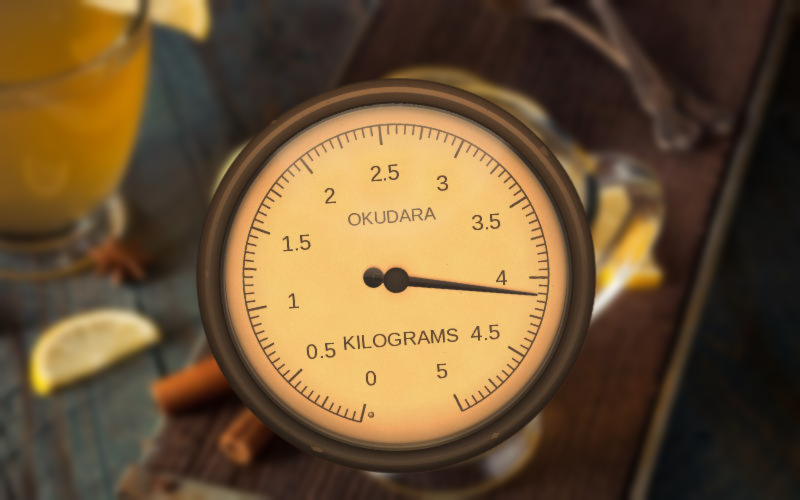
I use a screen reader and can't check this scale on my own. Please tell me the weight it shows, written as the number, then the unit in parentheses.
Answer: 4.1 (kg)
